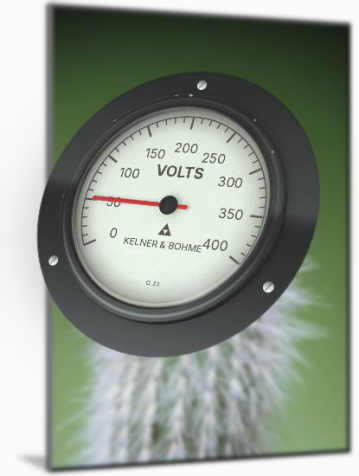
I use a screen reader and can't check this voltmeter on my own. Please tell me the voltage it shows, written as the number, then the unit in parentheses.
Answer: 50 (V)
